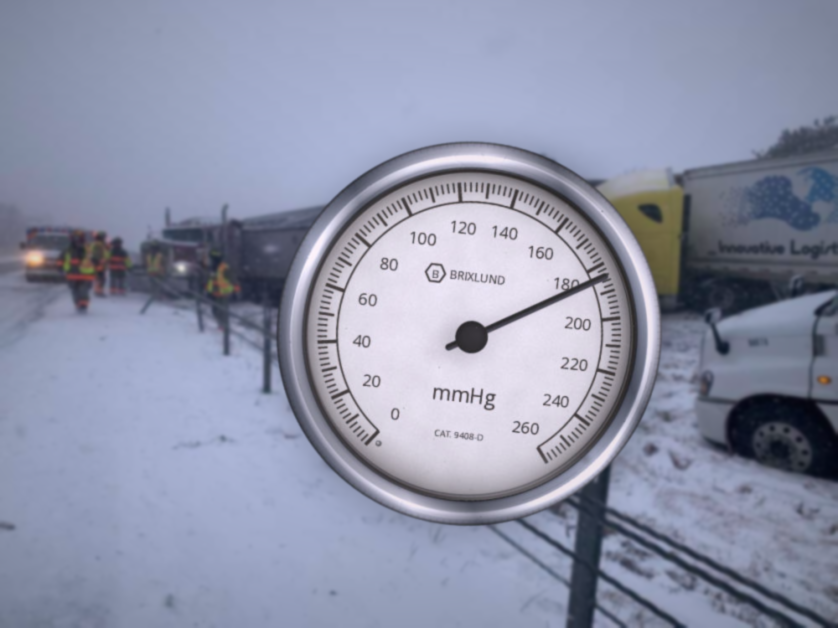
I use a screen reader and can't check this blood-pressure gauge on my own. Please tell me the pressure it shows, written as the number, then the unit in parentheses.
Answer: 184 (mmHg)
